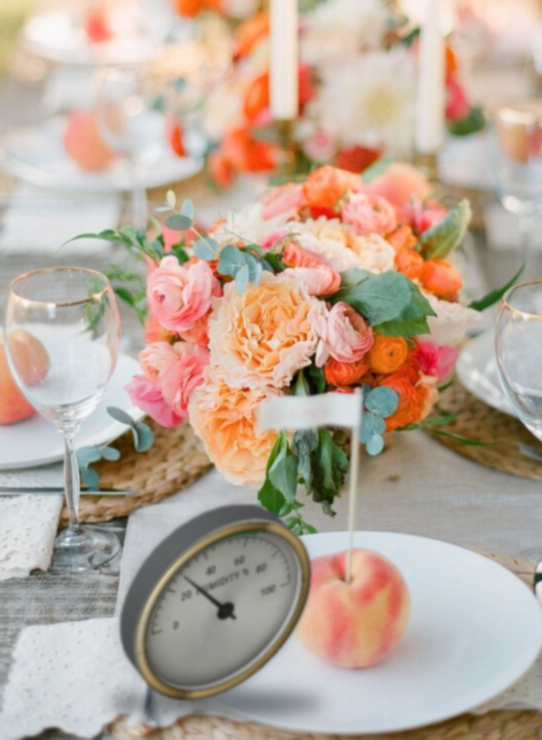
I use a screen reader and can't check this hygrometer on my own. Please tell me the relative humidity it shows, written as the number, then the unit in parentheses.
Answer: 28 (%)
